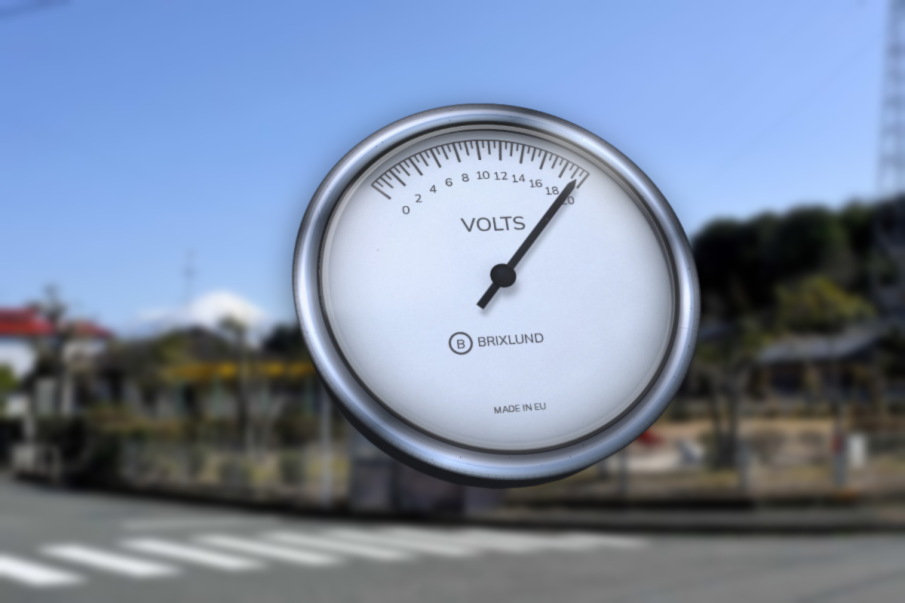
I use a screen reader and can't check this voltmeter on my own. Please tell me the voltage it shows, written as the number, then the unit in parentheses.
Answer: 19.5 (V)
